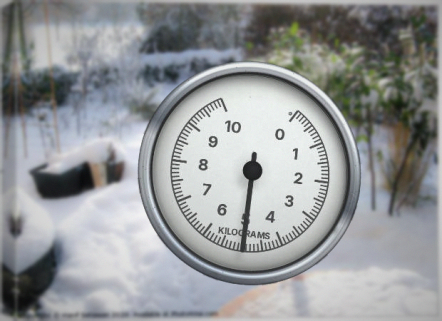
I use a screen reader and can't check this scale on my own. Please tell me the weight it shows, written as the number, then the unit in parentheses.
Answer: 5 (kg)
